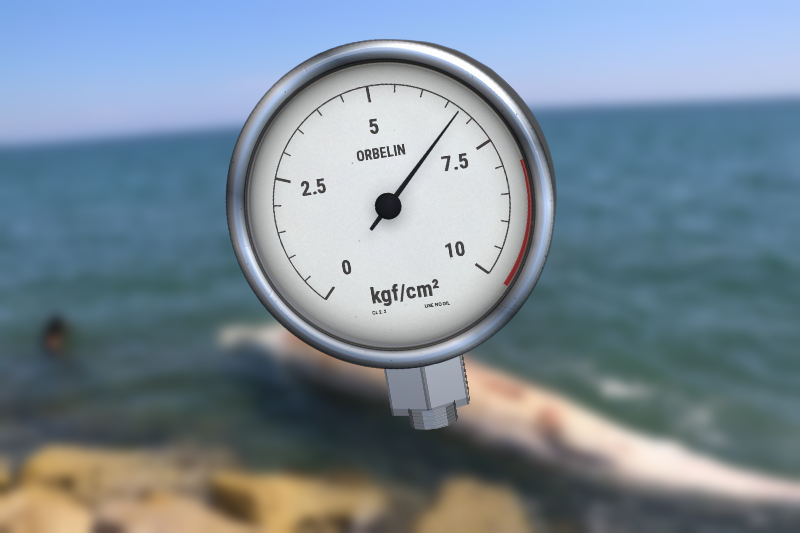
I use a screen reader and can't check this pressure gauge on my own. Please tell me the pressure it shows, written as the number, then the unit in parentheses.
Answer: 6.75 (kg/cm²)
